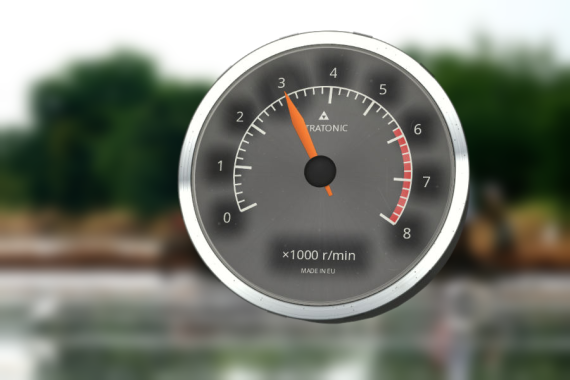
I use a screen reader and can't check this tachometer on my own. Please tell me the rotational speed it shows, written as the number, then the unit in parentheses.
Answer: 3000 (rpm)
